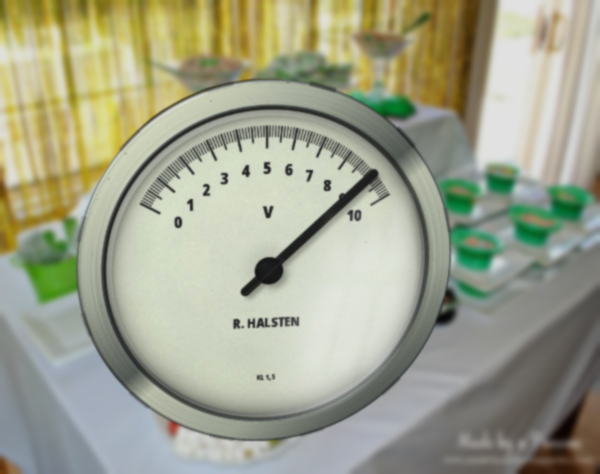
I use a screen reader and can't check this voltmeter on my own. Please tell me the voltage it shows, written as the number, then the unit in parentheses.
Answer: 9 (V)
